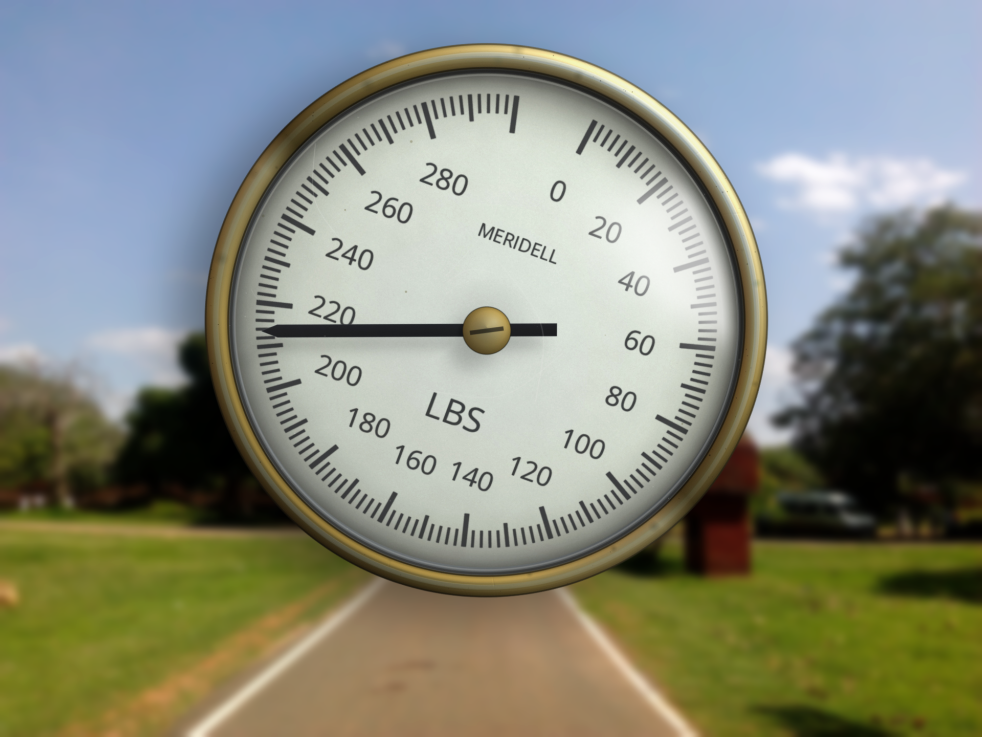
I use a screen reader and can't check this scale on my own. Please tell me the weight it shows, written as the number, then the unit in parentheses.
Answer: 214 (lb)
